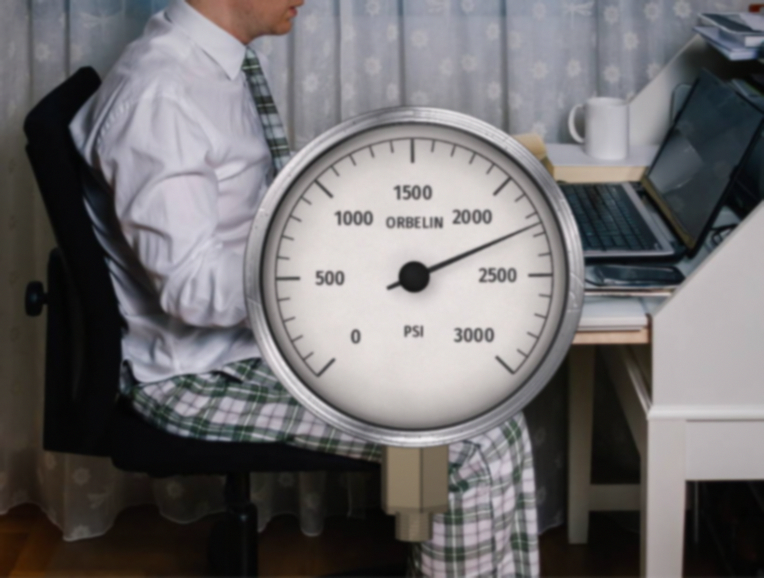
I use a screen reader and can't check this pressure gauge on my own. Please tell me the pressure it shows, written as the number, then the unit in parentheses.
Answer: 2250 (psi)
